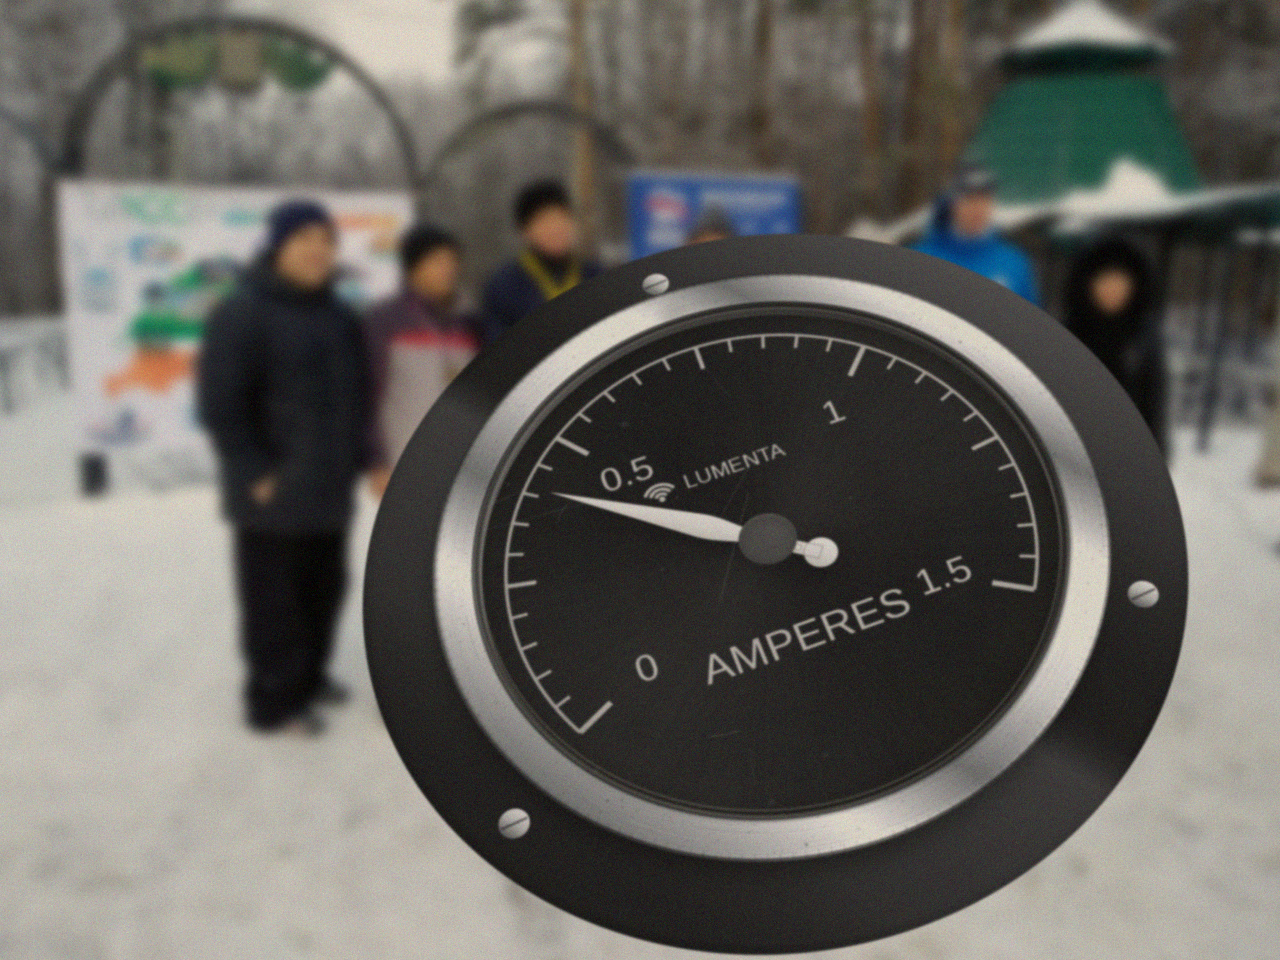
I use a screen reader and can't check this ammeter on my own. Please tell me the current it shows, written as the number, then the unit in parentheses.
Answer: 0.4 (A)
